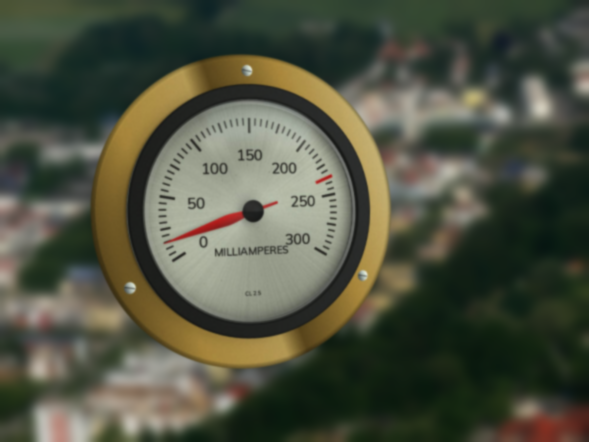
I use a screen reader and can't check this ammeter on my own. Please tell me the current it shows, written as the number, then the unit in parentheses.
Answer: 15 (mA)
